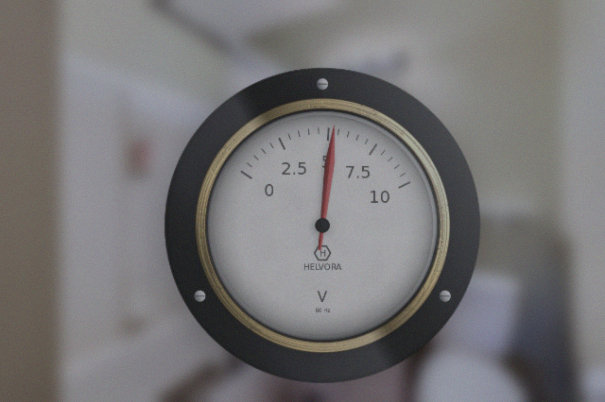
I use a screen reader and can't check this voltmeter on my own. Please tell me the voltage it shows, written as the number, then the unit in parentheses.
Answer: 5.25 (V)
